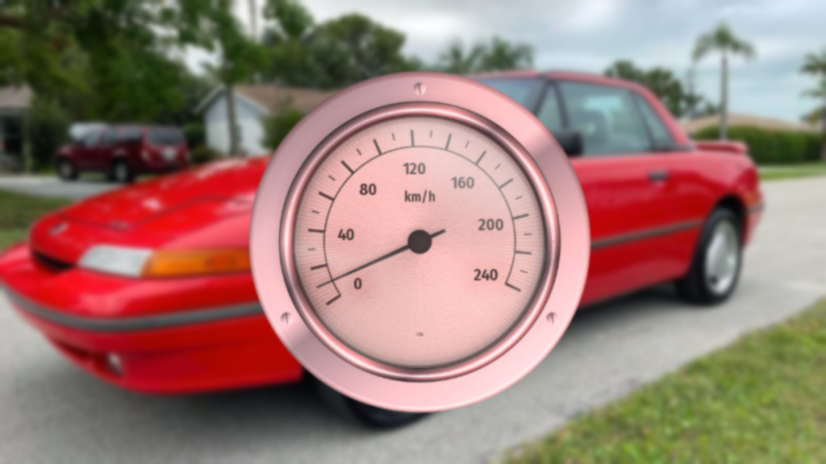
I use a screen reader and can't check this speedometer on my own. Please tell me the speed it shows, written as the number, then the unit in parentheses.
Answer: 10 (km/h)
